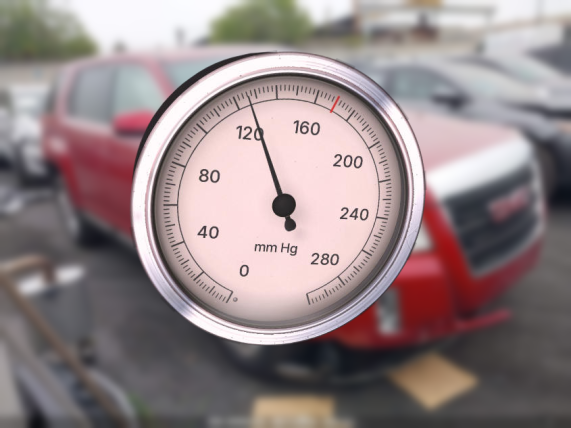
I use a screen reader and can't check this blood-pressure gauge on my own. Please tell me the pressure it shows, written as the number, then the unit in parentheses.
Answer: 126 (mmHg)
